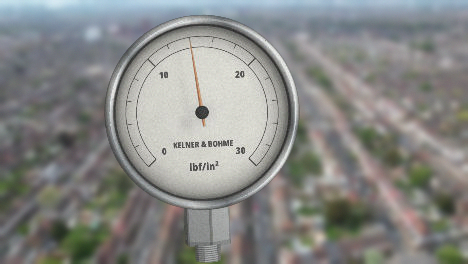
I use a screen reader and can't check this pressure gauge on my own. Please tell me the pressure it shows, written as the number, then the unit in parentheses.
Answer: 14 (psi)
